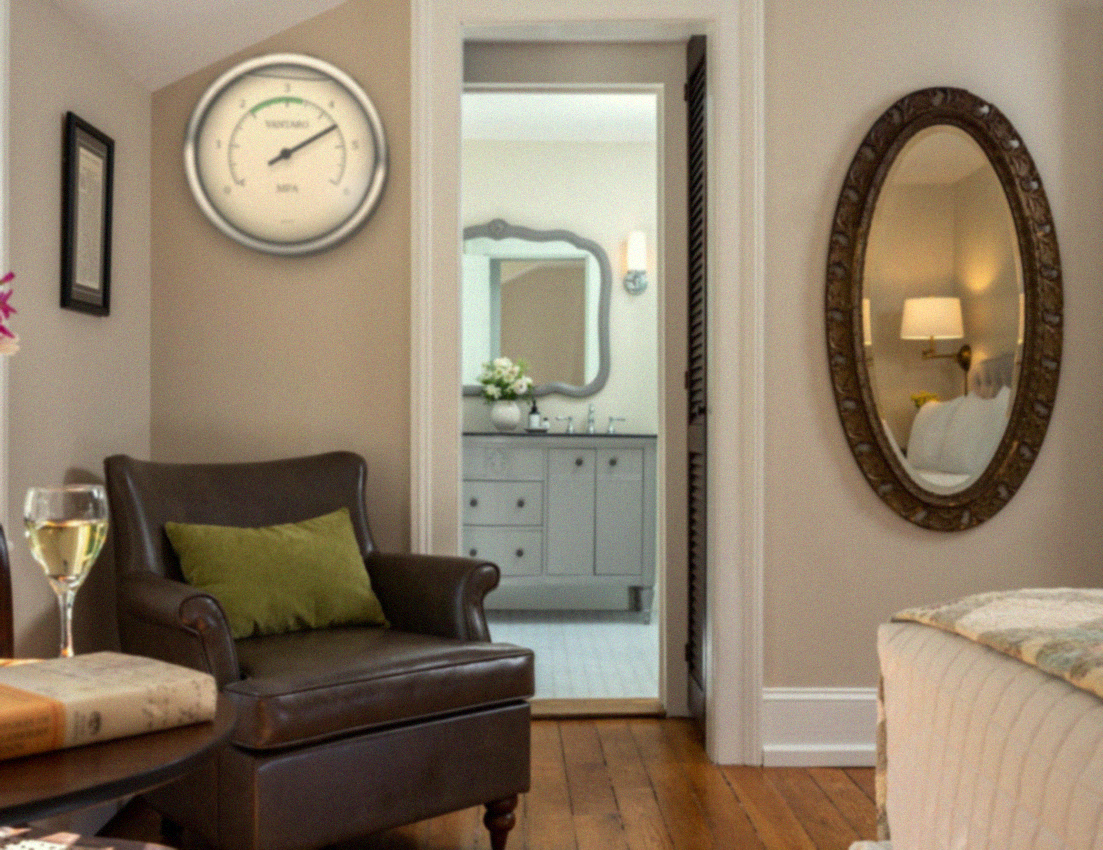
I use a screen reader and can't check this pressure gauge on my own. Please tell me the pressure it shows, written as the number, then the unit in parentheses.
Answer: 4.5 (MPa)
